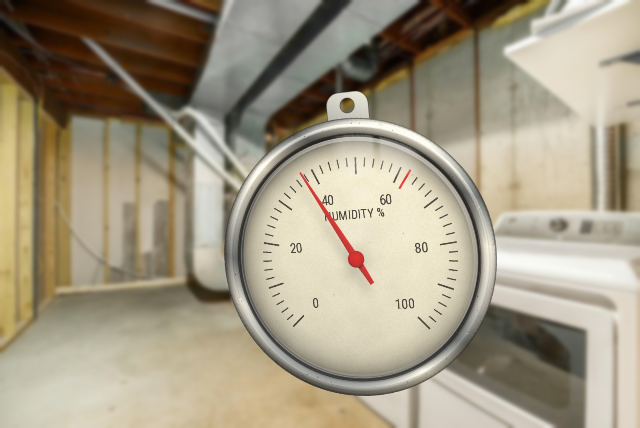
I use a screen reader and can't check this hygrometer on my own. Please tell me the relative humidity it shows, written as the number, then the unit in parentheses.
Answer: 38 (%)
